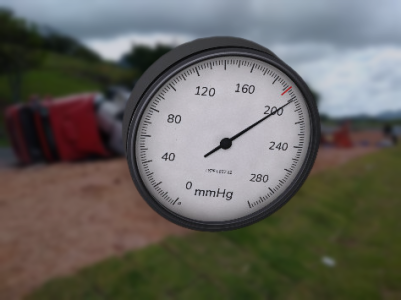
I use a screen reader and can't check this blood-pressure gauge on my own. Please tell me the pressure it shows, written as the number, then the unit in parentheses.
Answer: 200 (mmHg)
